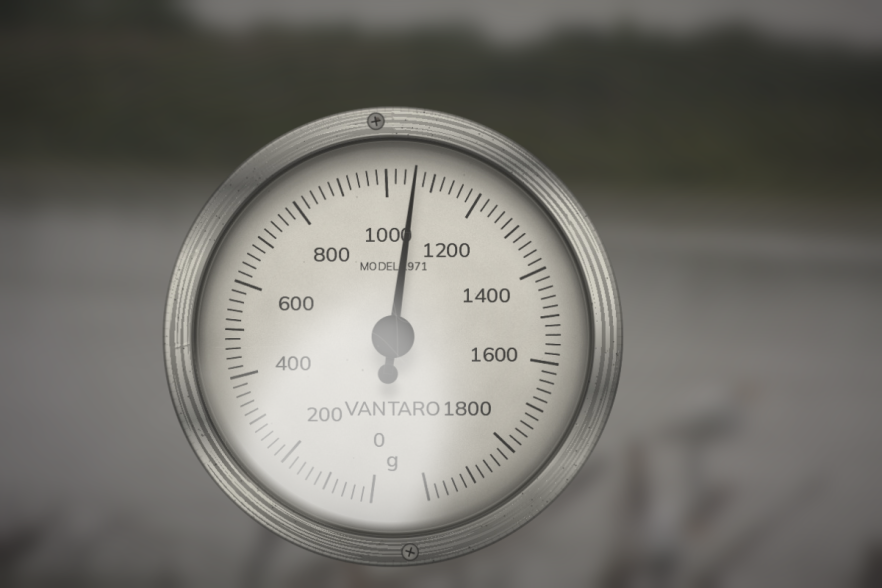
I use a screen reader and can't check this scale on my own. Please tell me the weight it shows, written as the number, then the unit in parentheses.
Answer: 1060 (g)
